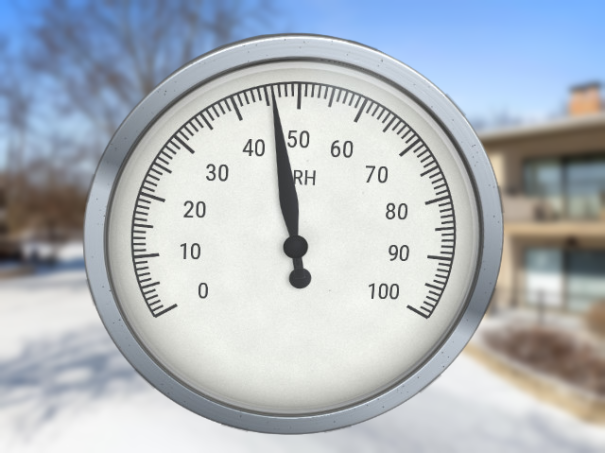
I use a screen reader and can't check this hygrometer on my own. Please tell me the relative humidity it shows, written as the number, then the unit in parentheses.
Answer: 46 (%)
